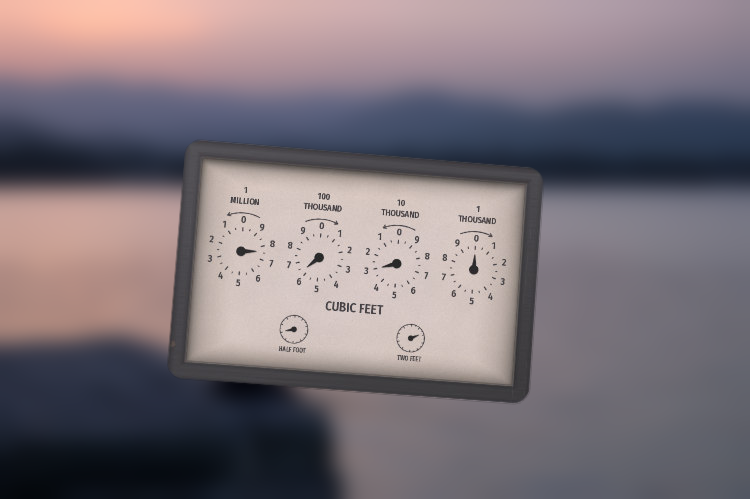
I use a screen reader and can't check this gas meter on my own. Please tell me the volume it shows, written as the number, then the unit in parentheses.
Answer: 763000 (ft³)
